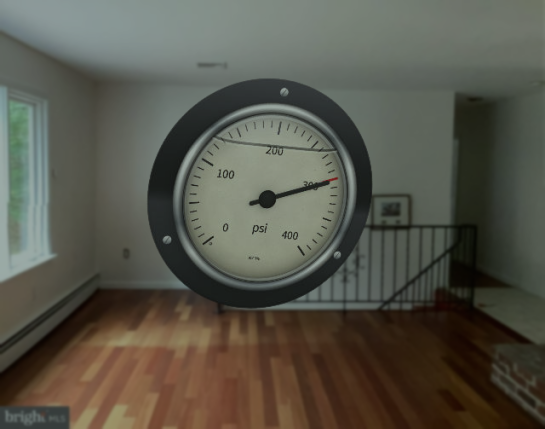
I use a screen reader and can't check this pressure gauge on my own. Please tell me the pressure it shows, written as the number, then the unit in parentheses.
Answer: 300 (psi)
